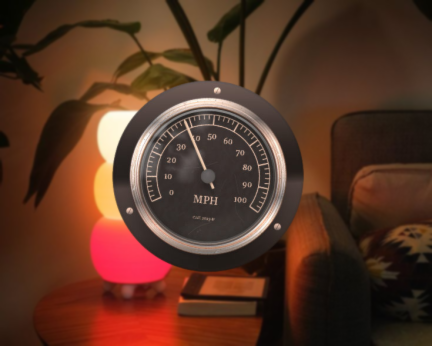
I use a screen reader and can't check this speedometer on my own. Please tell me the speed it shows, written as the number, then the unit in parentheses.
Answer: 38 (mph)
